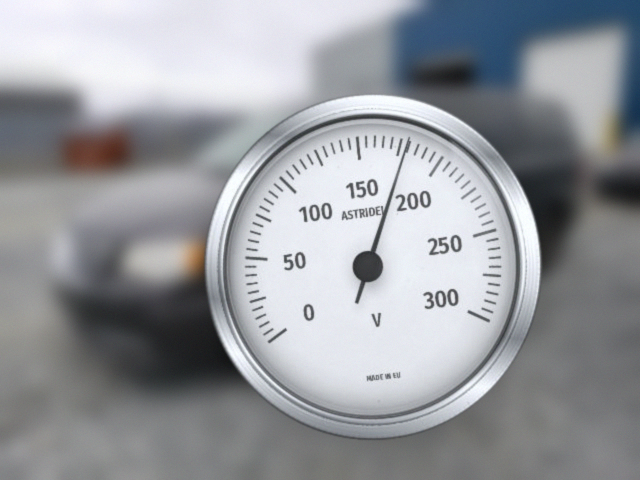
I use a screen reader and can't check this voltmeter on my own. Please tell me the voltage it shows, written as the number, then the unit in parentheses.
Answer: 180 (V)
